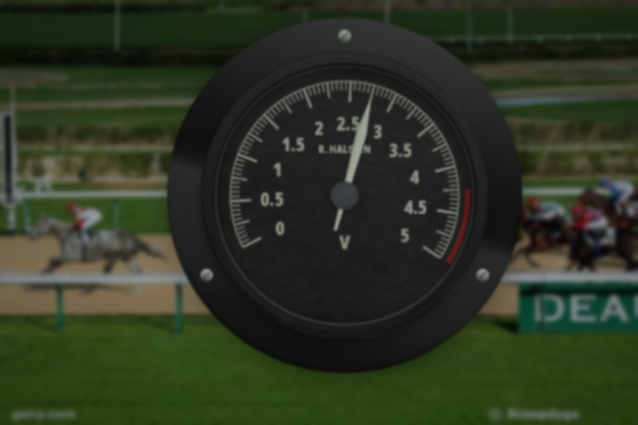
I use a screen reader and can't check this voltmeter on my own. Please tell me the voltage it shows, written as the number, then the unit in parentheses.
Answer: 2.75 (V)
